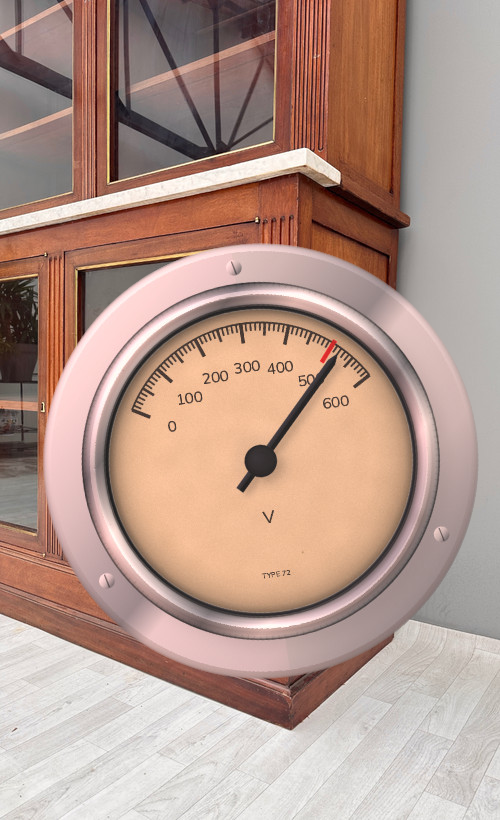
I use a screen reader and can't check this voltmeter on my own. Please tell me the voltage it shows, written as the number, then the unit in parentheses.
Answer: 520 (V)
